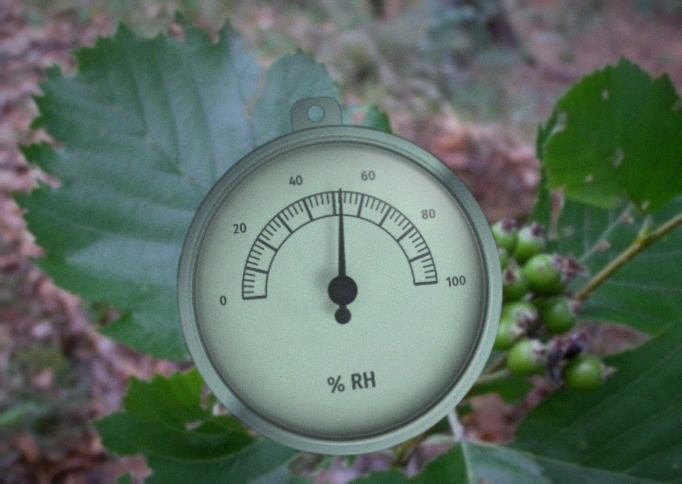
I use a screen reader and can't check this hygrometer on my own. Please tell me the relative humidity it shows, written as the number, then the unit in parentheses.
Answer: 52 (%)
